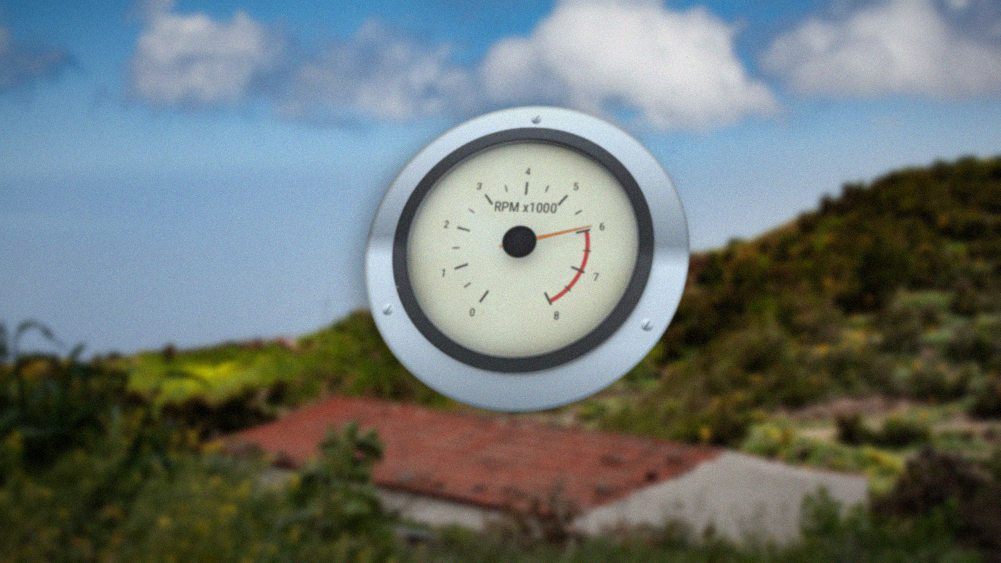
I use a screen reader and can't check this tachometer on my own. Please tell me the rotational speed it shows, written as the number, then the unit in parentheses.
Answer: 6000 (rpm)
